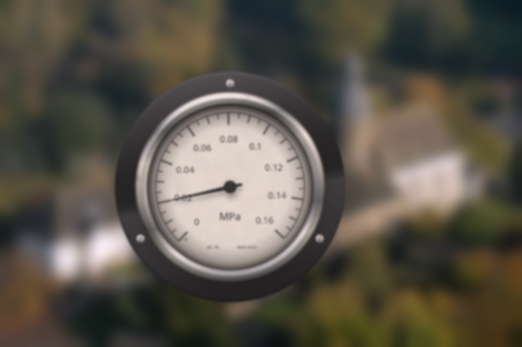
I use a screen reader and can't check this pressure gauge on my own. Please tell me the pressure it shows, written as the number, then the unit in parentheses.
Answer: 0.02 (MPa)
